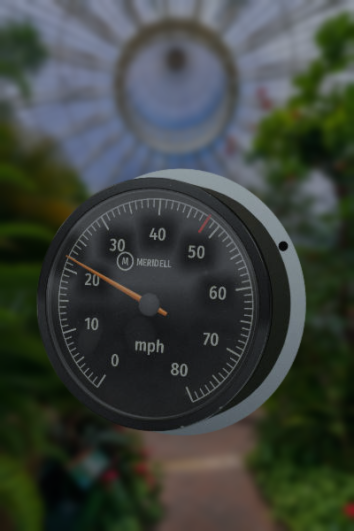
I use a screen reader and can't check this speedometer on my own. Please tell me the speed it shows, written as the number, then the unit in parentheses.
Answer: 22 (mph)
